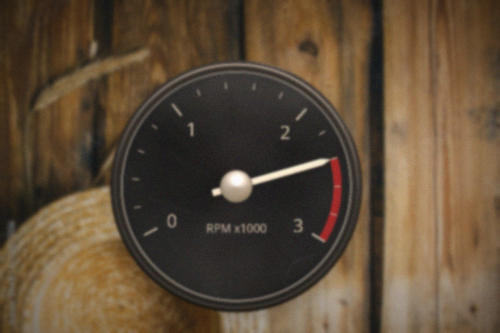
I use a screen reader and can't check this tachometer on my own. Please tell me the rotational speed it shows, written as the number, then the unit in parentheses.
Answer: 2400 (rpm)
